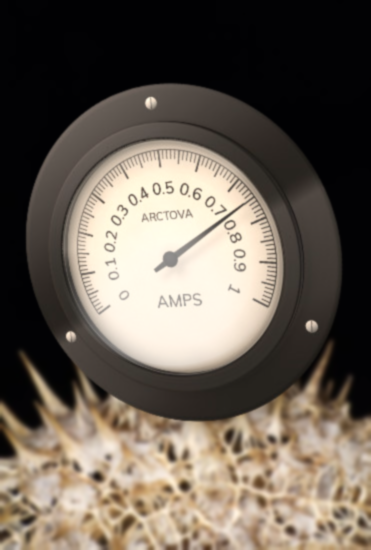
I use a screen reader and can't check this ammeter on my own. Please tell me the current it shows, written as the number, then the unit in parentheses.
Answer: 0.75 (A)
